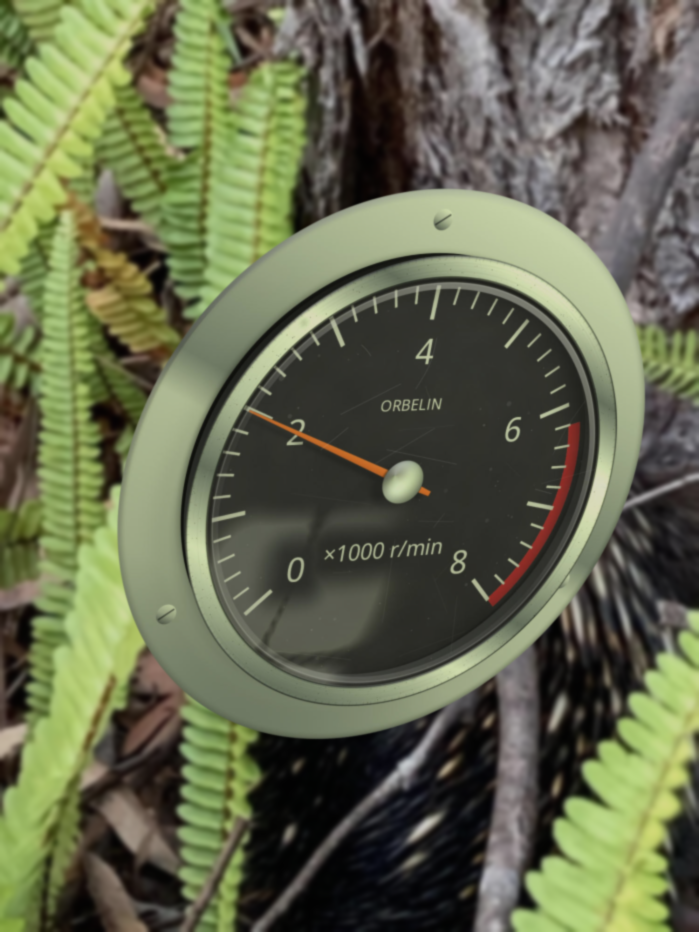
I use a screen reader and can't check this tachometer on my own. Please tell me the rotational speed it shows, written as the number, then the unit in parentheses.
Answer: 2000 (rpm)
